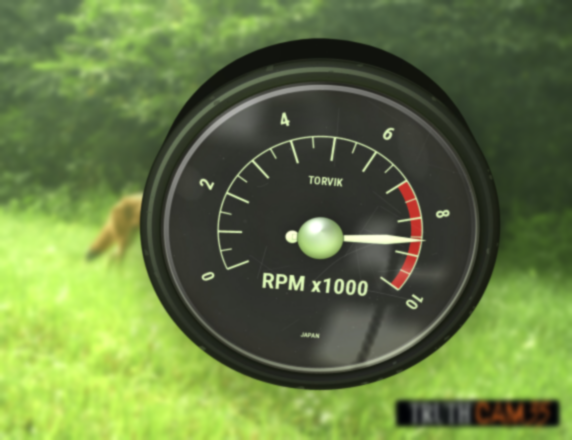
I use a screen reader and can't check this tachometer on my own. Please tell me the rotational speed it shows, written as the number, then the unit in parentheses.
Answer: 8500 (rpm)
